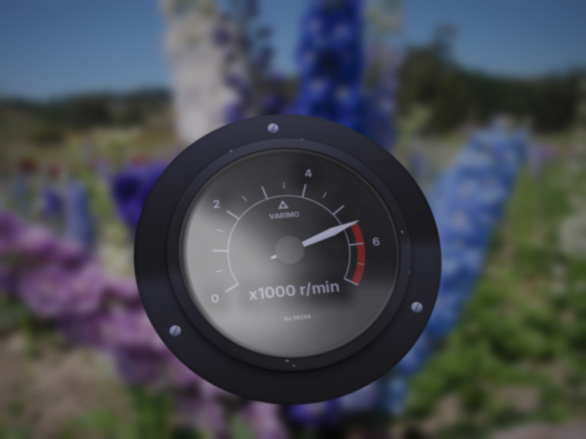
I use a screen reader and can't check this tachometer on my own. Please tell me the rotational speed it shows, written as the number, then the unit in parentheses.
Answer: 5500 (rpm)
